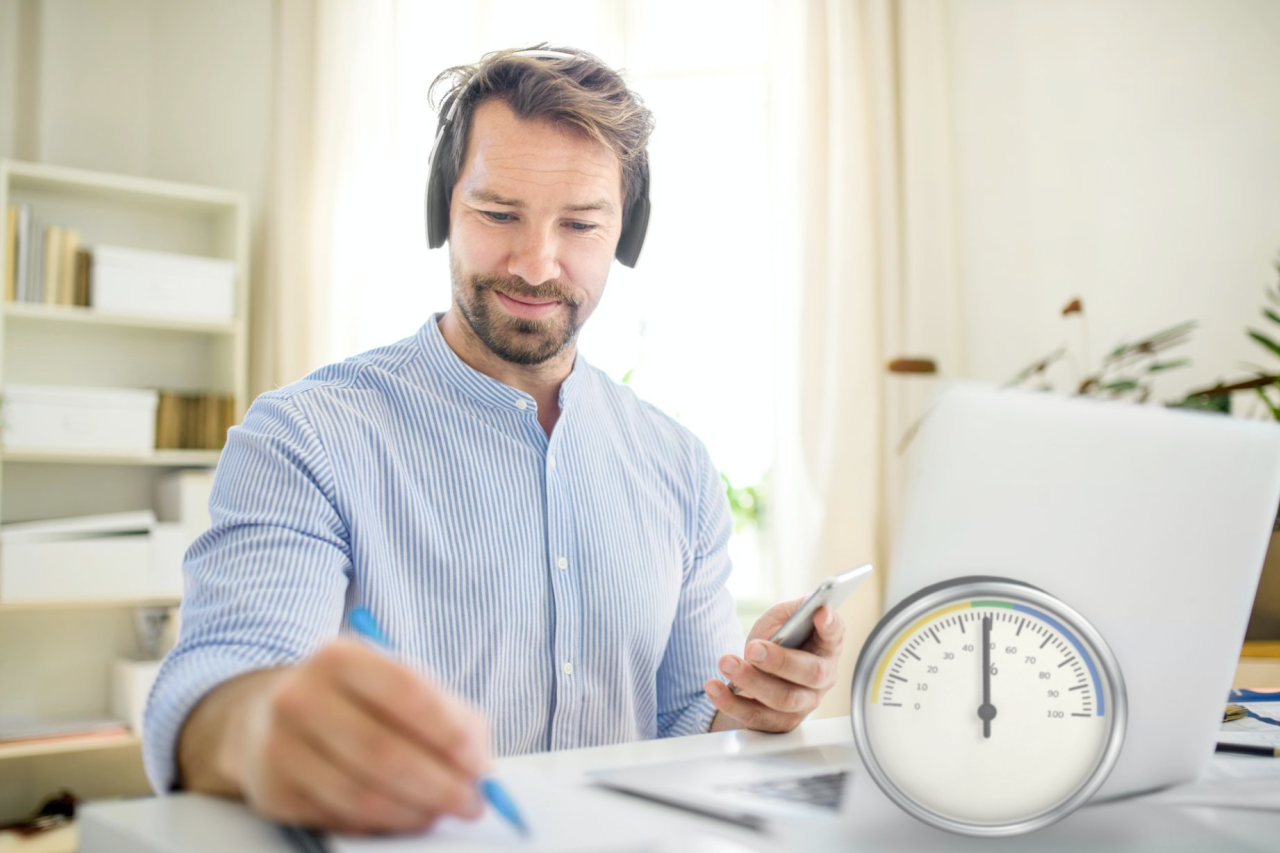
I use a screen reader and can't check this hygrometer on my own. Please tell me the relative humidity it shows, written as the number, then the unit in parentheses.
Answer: 48 (%)
